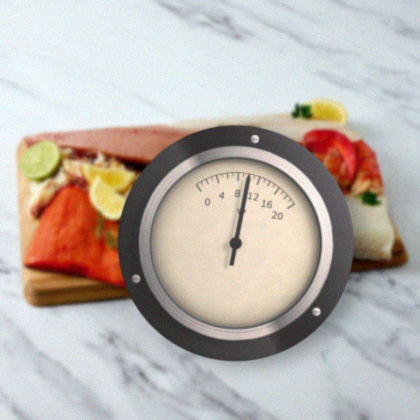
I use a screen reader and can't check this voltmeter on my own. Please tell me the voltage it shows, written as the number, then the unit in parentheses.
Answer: 10 (V)
